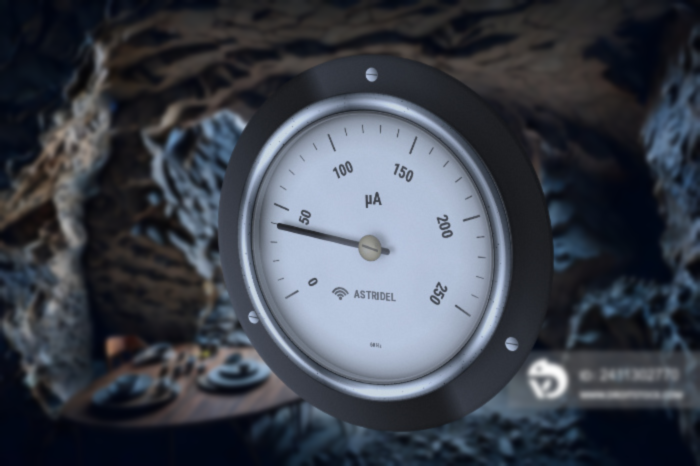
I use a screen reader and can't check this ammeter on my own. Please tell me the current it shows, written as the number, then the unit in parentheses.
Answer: 40 (µA)
